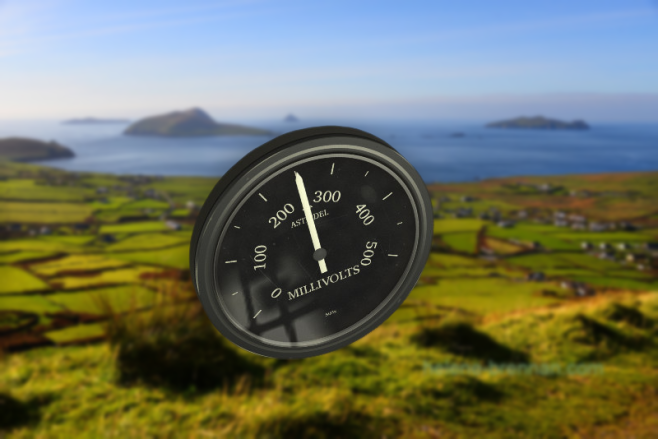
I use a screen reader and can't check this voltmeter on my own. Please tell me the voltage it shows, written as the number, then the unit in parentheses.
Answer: 250 (mV)
